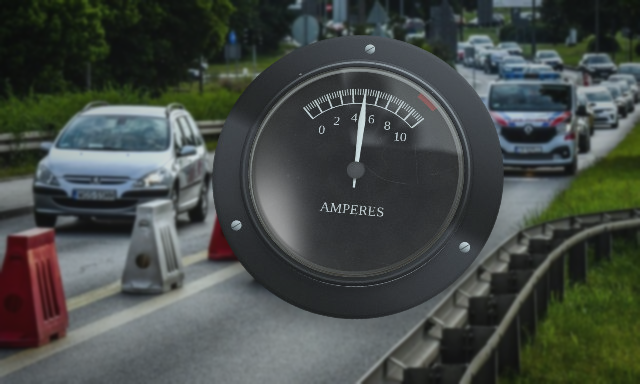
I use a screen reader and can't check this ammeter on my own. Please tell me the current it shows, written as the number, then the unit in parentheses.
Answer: 5 (A)
